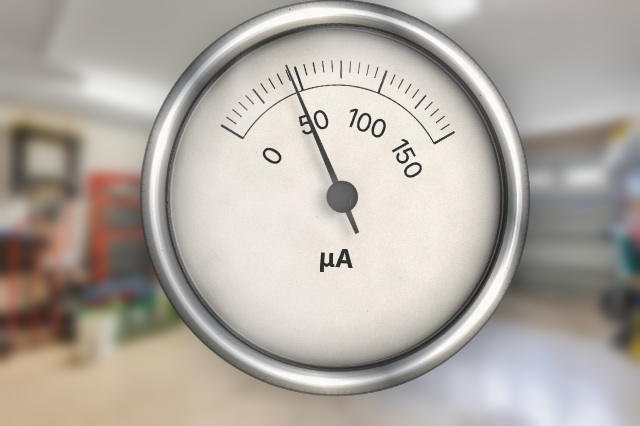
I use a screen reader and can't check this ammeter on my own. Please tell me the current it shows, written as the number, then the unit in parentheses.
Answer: 45 (µA)
